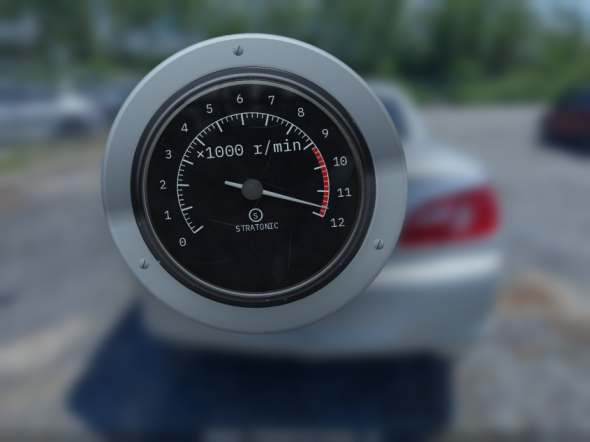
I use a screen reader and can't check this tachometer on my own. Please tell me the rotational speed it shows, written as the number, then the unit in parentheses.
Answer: 11600 (rpm)
